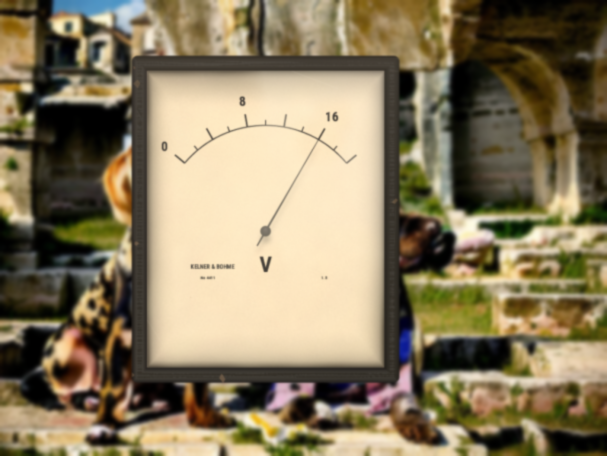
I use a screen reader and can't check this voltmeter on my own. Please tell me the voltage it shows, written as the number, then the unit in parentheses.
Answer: 16 (V)
